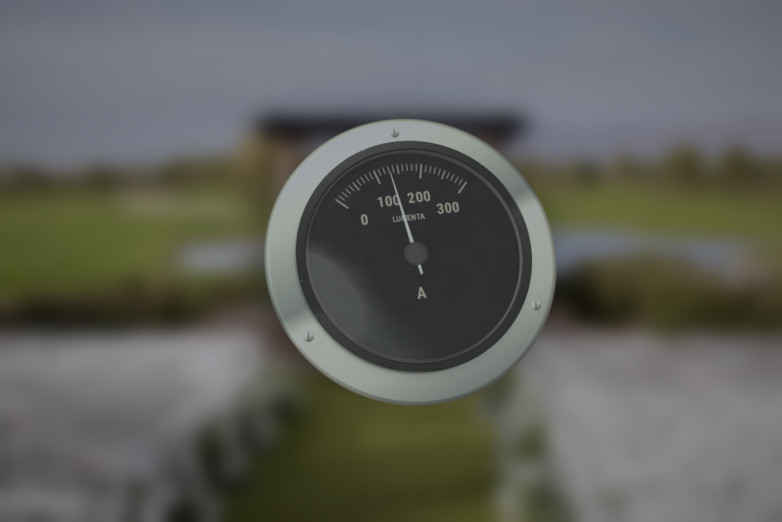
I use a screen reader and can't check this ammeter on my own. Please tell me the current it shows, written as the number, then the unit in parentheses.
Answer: 130 (A)
